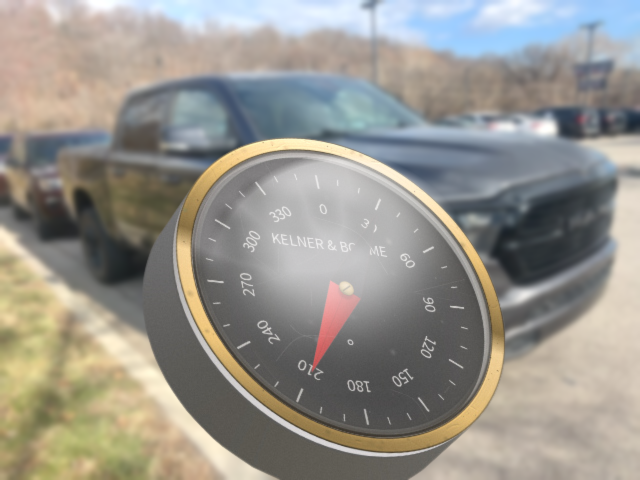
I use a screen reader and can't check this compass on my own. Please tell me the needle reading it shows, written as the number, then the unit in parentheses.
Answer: 210 (°)
